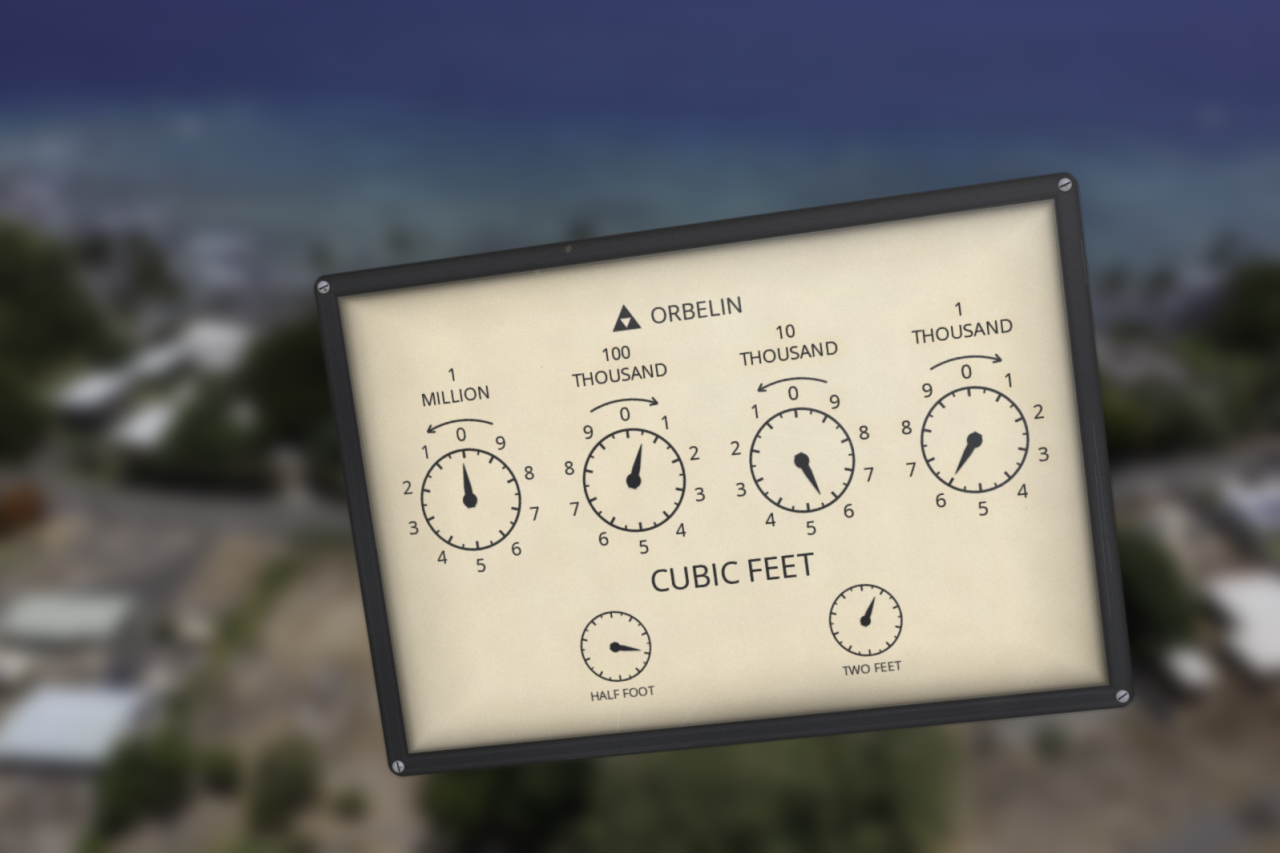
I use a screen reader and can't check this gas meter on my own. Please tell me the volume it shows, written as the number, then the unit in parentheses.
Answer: 5600 (ft³)
